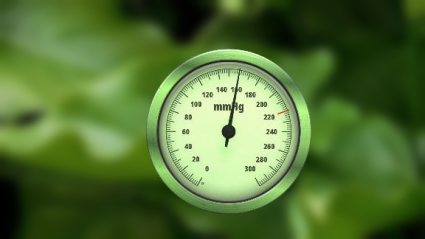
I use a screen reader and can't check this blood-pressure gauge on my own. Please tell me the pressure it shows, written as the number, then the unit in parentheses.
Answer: 160 (mmHg)
